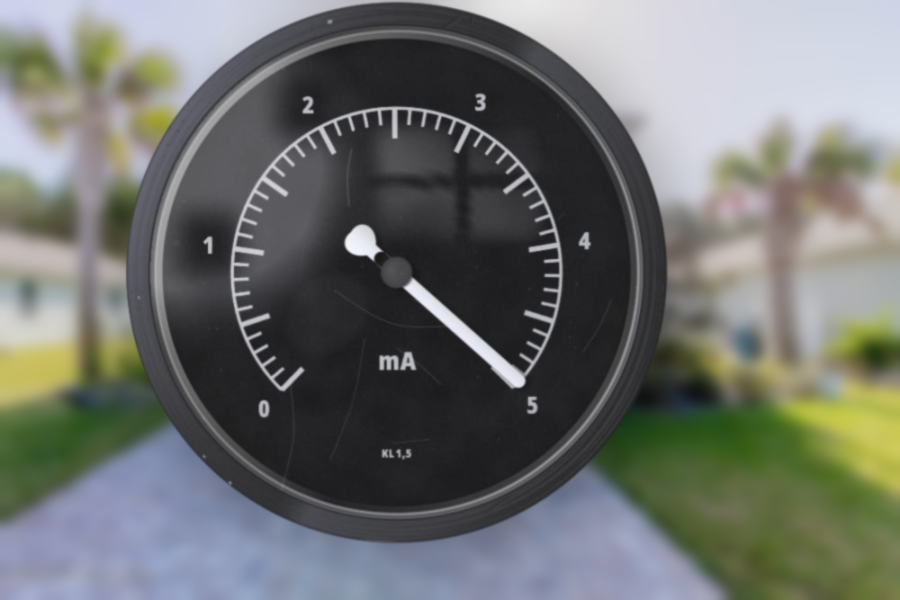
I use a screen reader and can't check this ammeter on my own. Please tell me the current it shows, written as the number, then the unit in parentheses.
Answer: 4.95 (mA)
